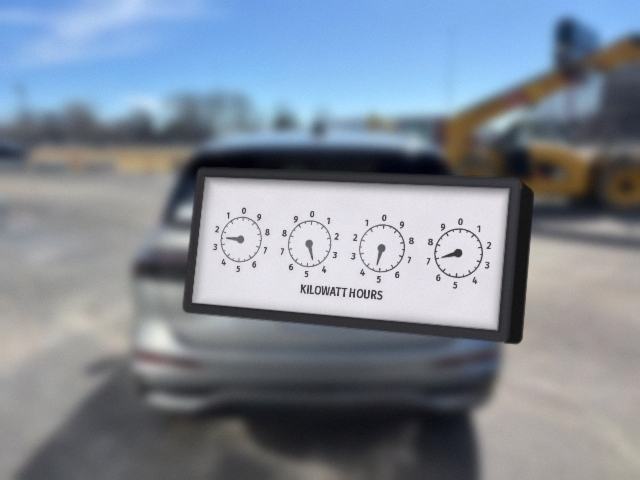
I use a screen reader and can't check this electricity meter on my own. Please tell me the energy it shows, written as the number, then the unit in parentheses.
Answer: 2447 (kWh)
